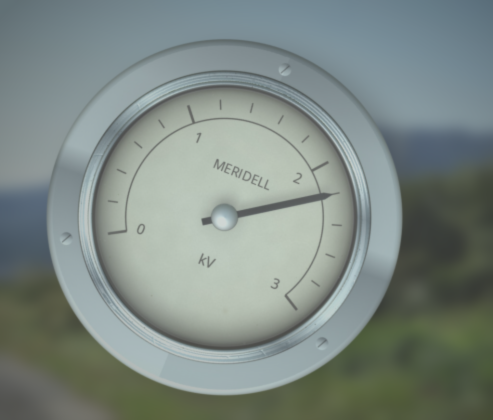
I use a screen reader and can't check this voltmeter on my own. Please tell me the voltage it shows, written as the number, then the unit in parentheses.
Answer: 2.2 (kV)
